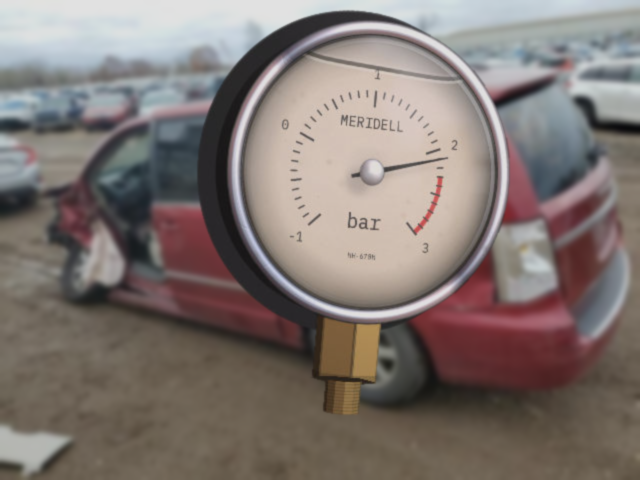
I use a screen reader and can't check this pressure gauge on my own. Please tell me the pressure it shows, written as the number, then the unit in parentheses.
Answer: 2.1 (bar)
